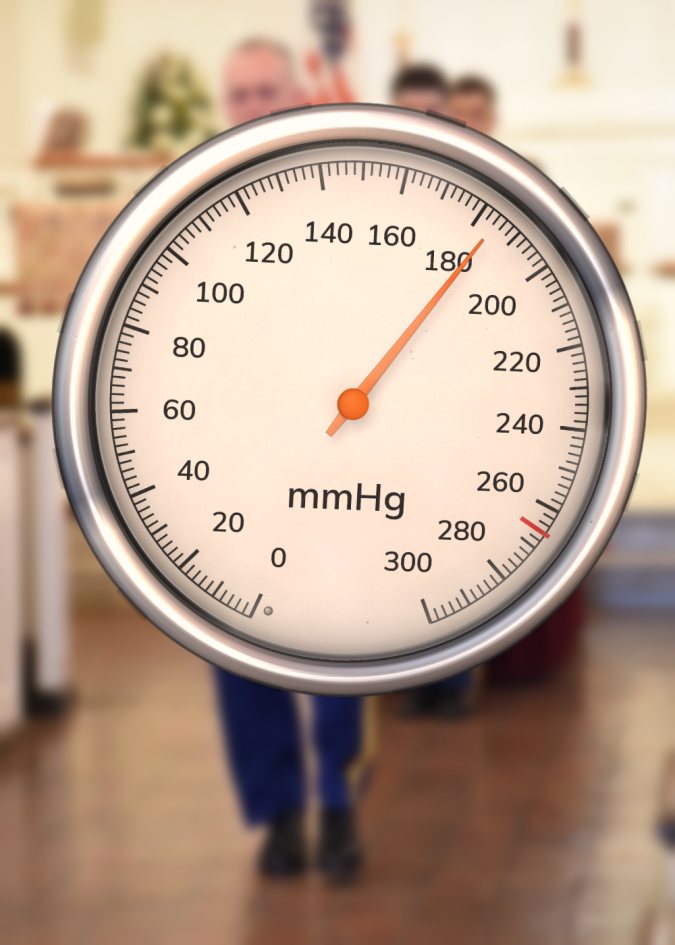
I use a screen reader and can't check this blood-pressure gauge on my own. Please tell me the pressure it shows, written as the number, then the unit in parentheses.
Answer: 184 (mmHg)
